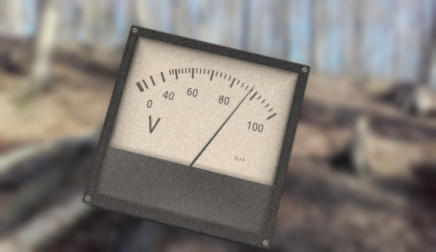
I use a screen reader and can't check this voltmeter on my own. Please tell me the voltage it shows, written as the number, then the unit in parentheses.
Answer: 88 (V)
